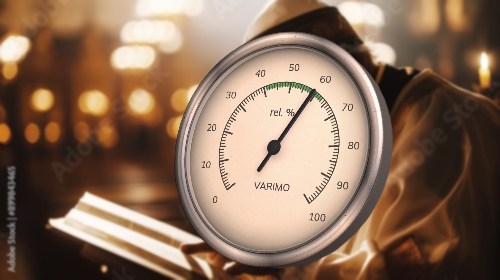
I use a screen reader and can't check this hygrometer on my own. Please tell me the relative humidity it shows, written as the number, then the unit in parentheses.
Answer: 60 (%)
